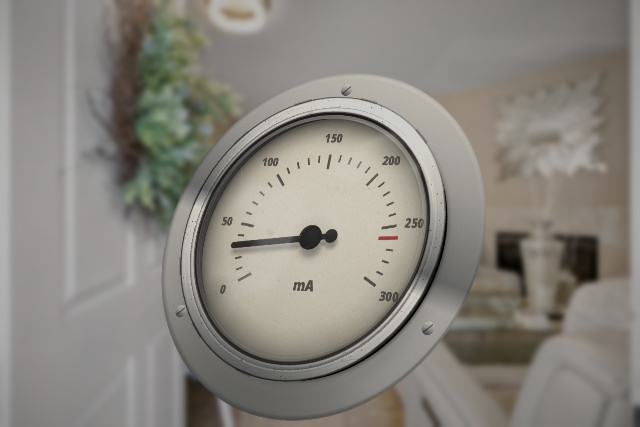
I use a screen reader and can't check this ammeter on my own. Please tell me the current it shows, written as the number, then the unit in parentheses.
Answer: 30 (mA)
